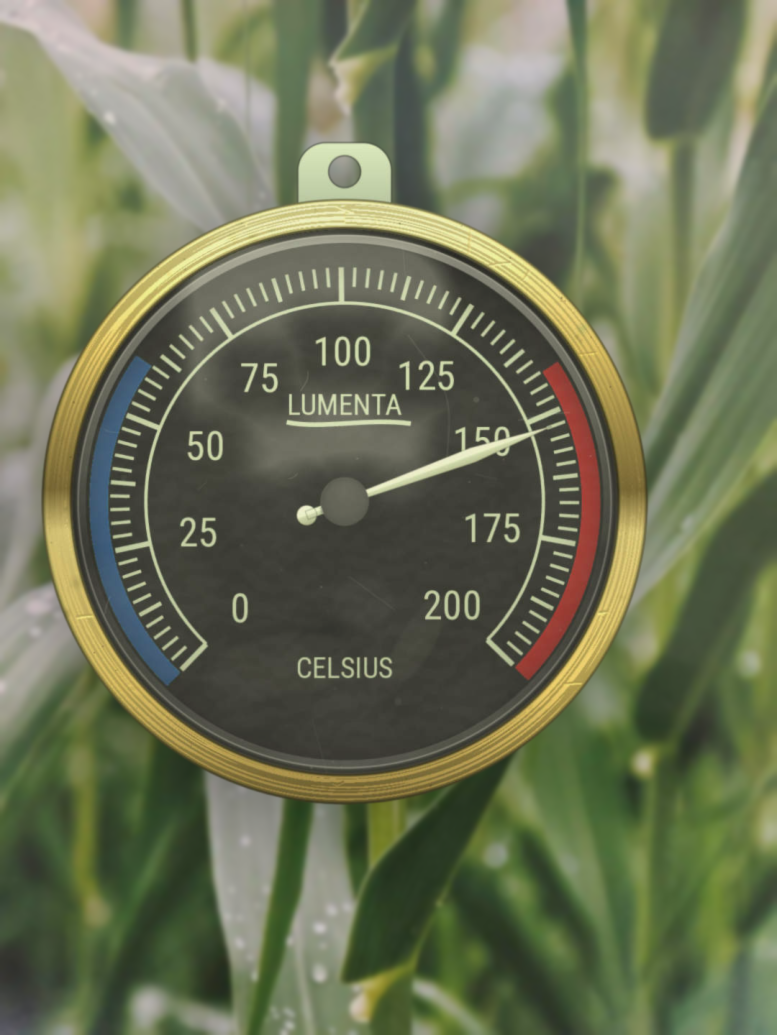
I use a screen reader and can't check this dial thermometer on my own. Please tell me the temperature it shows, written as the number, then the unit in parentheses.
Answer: 152.5 (°C)
